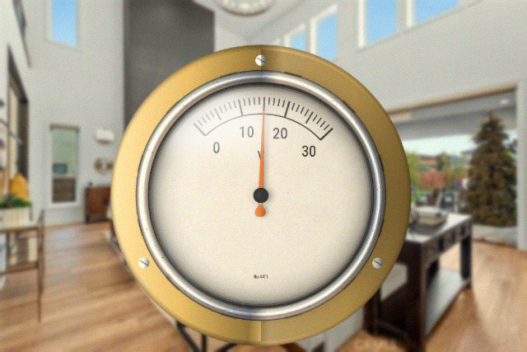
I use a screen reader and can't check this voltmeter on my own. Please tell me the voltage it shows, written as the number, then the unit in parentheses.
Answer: 15 (V)
